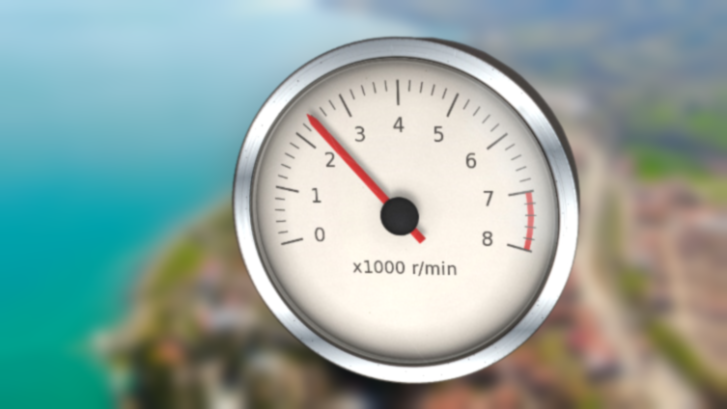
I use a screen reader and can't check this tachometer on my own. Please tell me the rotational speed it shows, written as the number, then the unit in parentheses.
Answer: 2400 (rpm)
